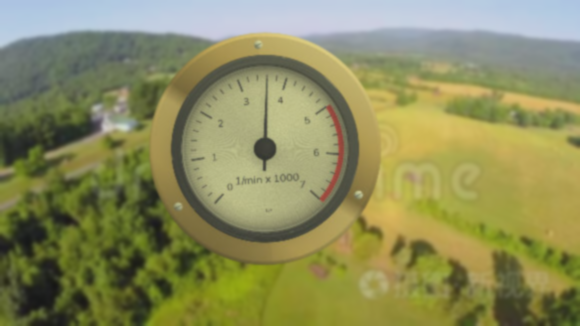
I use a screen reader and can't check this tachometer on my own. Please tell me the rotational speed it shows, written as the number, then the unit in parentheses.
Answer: 3600 (rpm)
